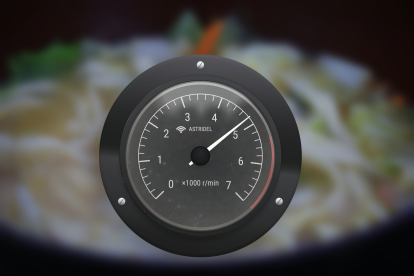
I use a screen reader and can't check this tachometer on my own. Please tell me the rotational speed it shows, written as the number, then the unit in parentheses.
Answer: 4800 (rpm)
